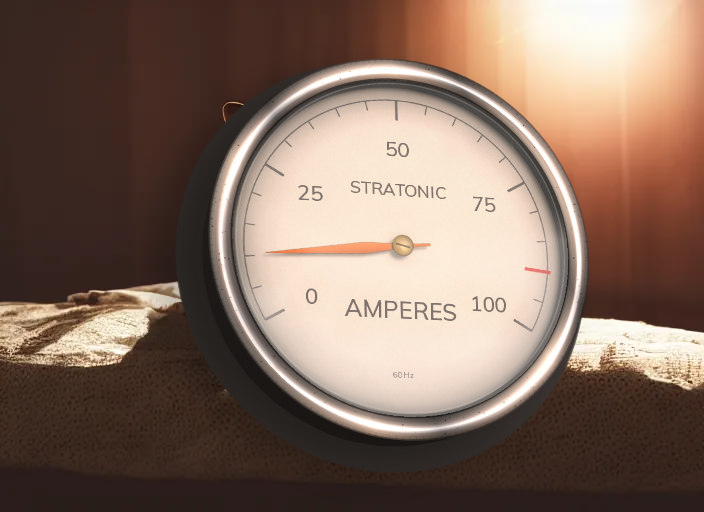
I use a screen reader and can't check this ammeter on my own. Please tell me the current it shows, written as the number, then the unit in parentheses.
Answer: 10 (A)
